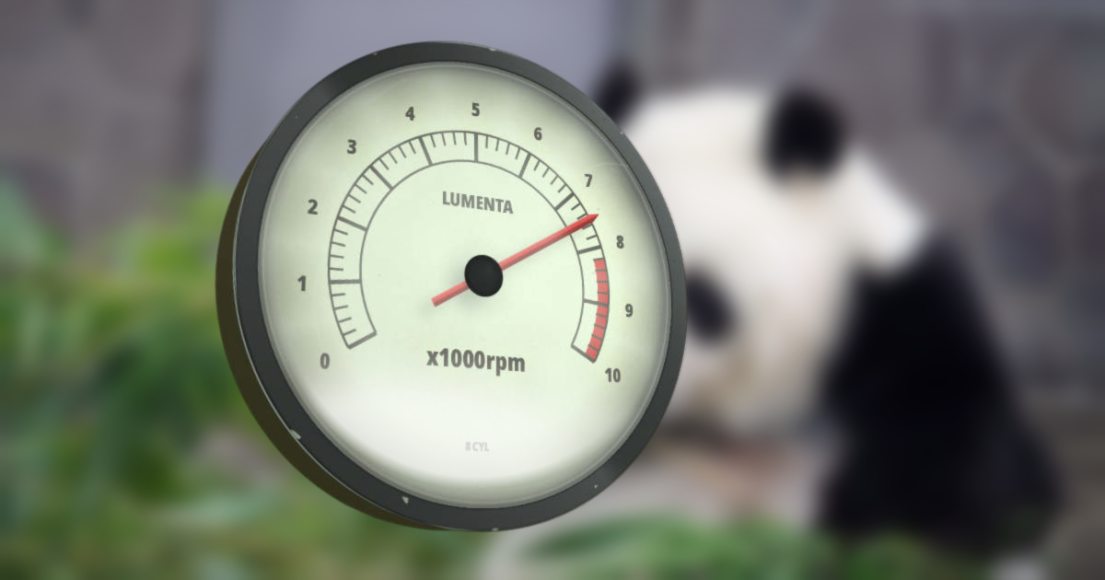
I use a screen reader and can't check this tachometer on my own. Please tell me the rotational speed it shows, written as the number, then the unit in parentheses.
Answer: 7500 (rpm)
